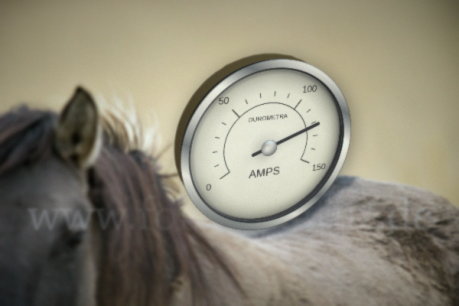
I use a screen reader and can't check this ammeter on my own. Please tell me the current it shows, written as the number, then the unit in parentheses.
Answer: 120 (A)
